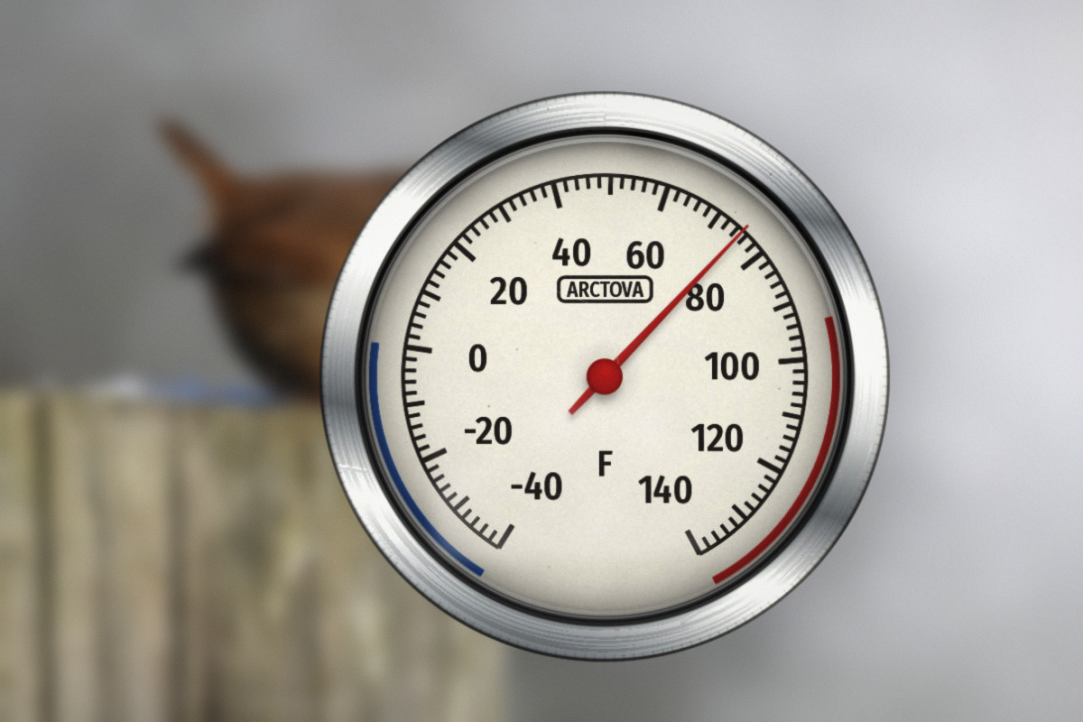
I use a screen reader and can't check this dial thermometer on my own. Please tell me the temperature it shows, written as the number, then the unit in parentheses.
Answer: 75 (°F)
